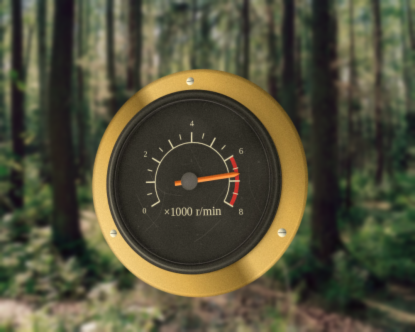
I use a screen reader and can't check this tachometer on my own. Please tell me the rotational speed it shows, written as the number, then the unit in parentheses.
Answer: 6750 (rpm)
